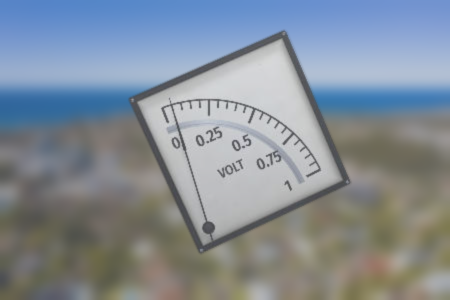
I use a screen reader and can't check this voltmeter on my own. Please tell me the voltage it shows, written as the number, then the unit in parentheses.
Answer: 0.05 (V)
